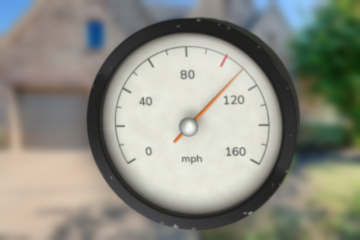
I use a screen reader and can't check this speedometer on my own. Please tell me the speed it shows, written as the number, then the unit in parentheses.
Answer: 110 (mph)
